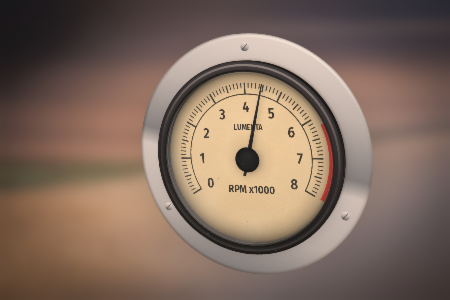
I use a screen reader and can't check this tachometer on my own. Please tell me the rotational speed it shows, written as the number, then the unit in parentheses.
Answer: 4500 (rpm)
